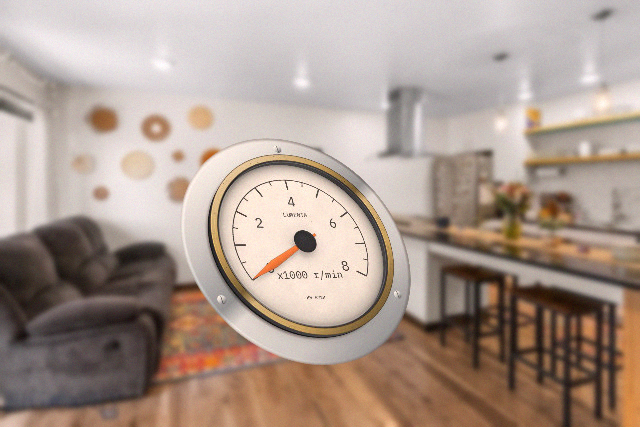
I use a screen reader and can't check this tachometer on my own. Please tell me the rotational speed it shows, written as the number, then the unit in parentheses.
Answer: 0 (rpm)
